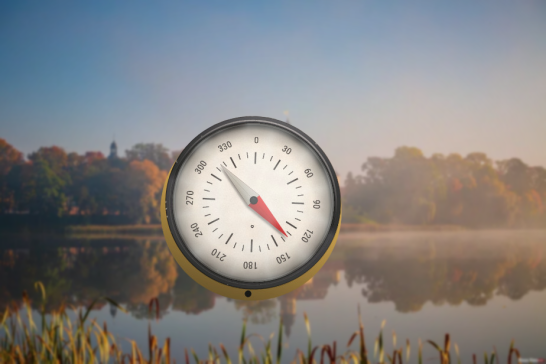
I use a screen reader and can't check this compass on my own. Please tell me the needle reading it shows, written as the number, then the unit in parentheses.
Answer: 135 (°)
